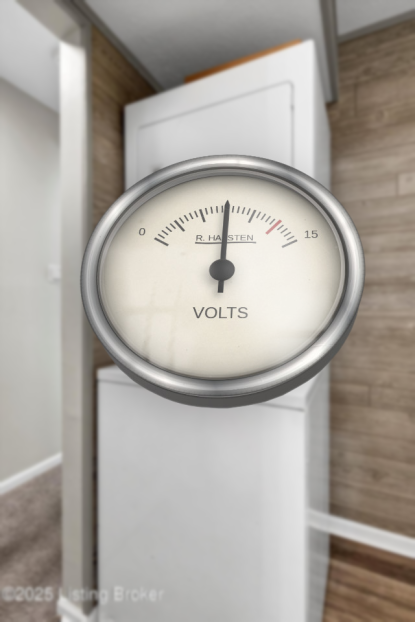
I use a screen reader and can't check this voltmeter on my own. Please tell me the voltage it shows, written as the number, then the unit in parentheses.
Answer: 7.5 (V)
